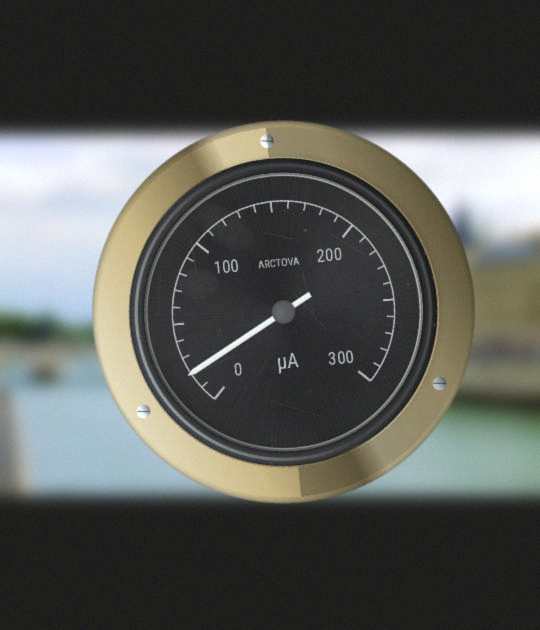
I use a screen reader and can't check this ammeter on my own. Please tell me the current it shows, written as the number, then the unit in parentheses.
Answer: 20 (µA)
